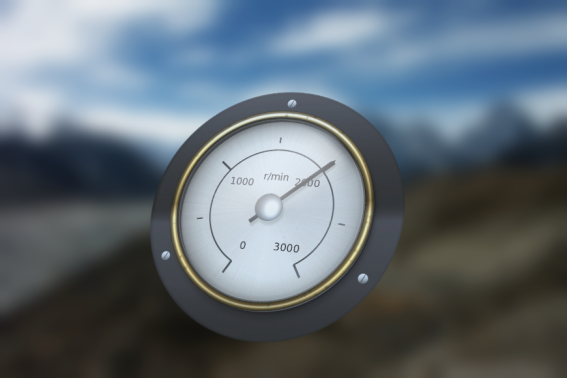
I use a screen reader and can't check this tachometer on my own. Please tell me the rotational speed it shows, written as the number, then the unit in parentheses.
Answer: 2000 (rpm)
